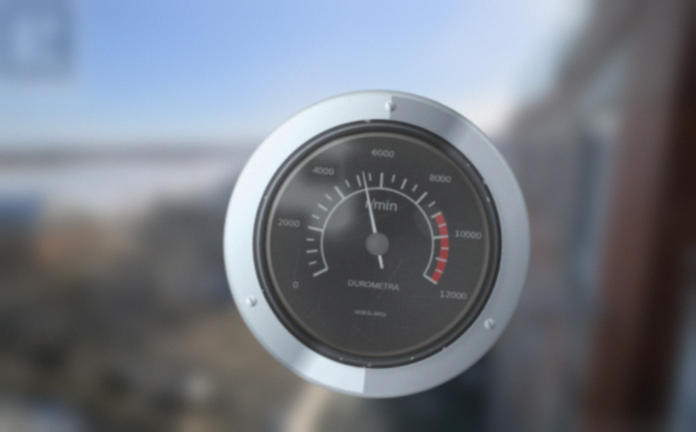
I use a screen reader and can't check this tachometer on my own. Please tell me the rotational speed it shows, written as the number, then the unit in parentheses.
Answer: 5250 (rpm)
